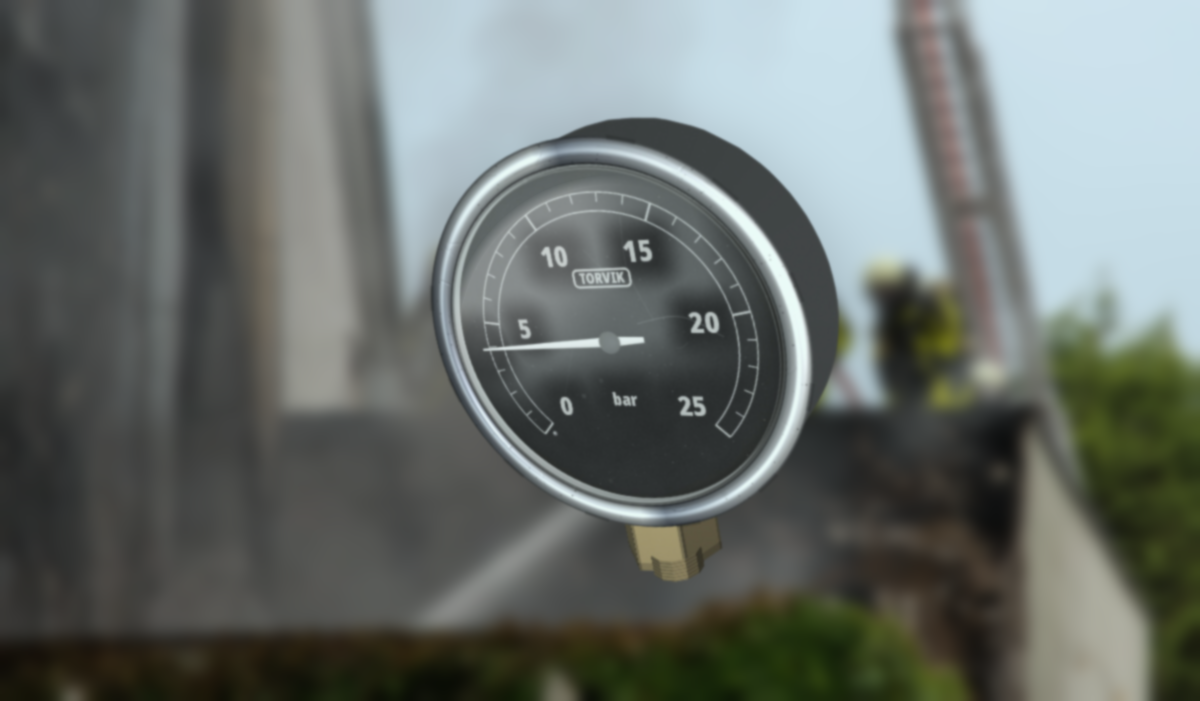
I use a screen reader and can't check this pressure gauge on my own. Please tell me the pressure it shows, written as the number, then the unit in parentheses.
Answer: 4 (bar)
